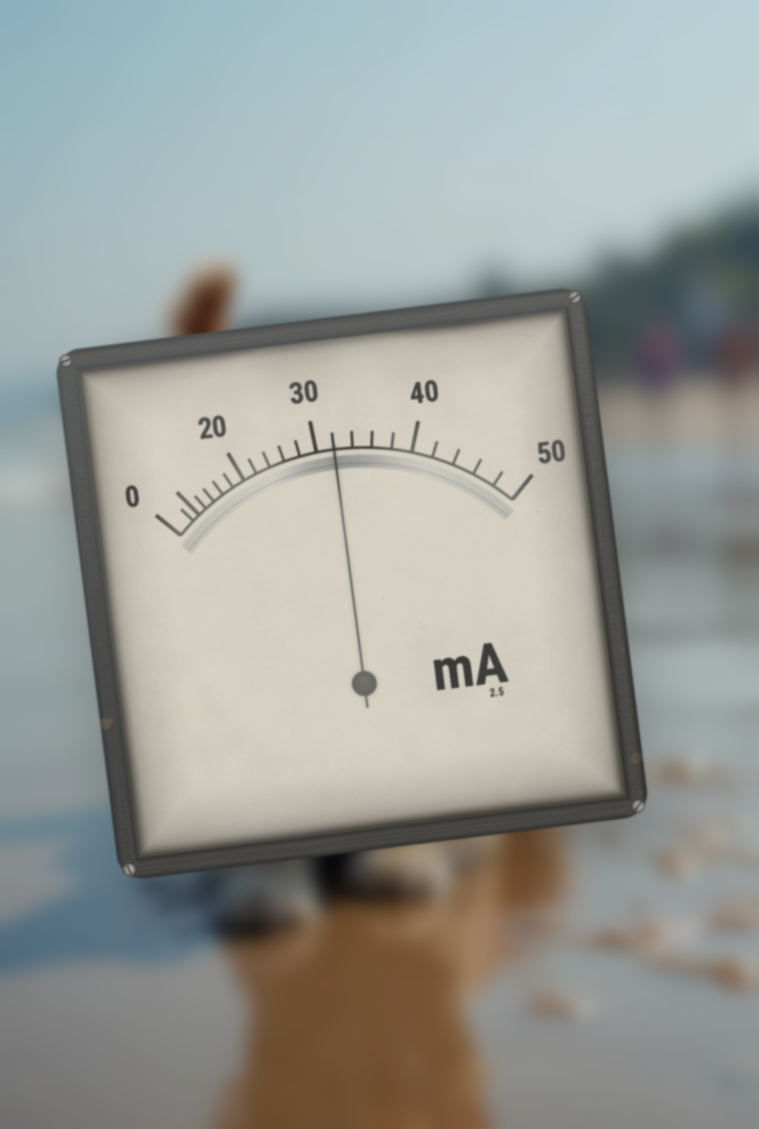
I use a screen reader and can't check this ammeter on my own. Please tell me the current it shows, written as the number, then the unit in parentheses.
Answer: 32 (mA)
